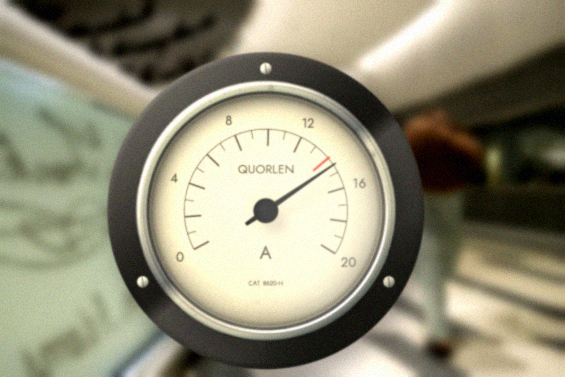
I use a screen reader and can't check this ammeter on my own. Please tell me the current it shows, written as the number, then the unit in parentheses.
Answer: 14.5 (A)
